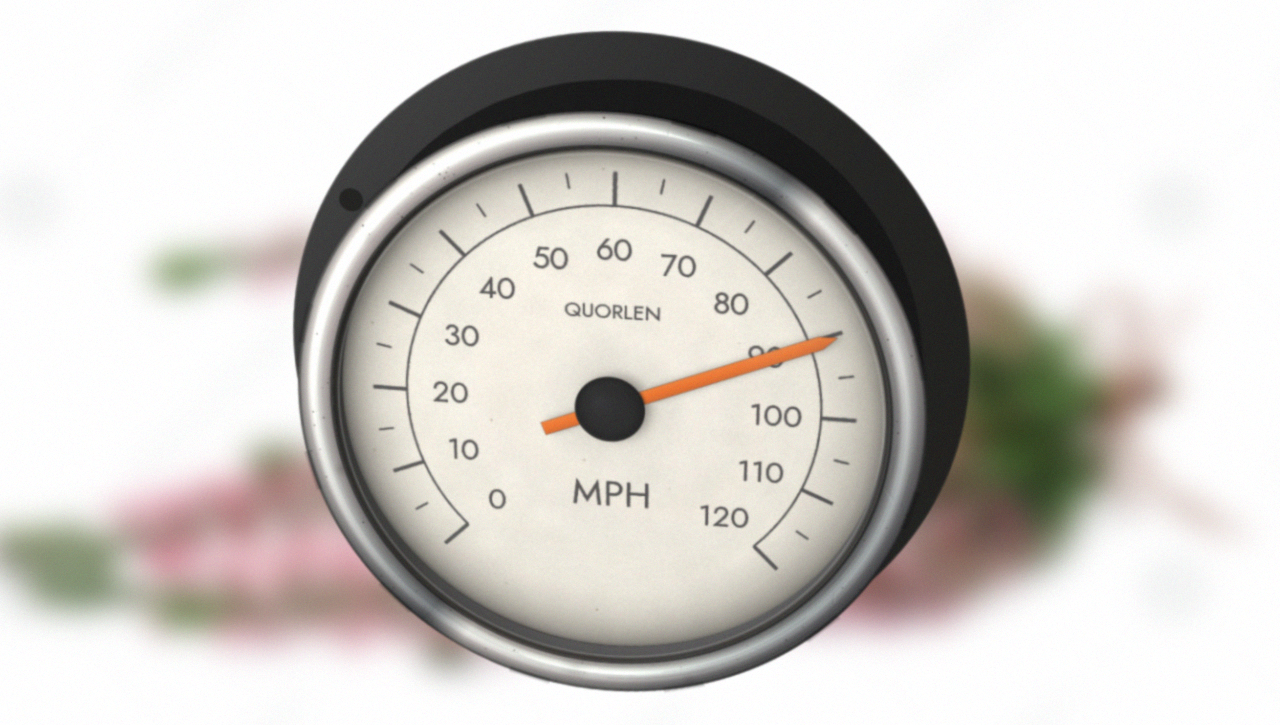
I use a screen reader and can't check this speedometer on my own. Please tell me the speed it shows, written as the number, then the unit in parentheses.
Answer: 90 (mph)
